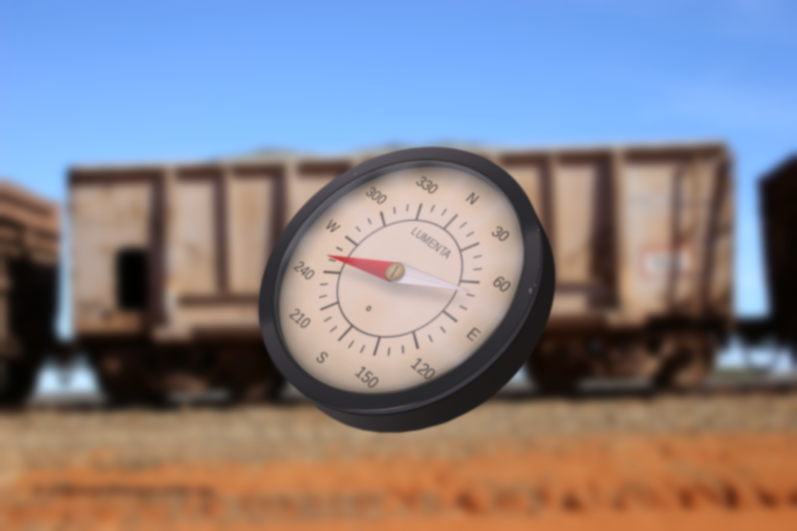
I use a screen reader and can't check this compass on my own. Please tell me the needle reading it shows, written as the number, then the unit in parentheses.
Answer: 250 (°)
